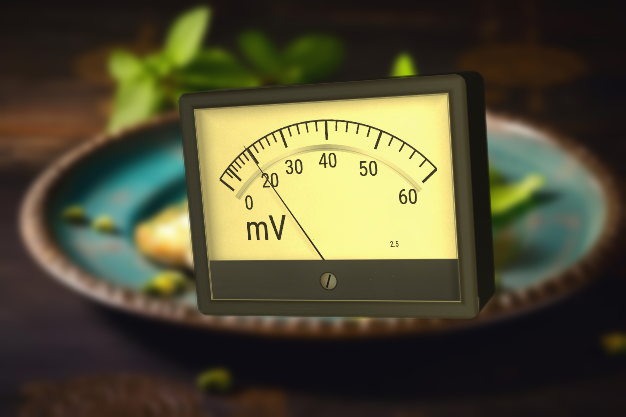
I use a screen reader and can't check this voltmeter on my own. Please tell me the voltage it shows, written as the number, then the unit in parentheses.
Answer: 20 (mV)
